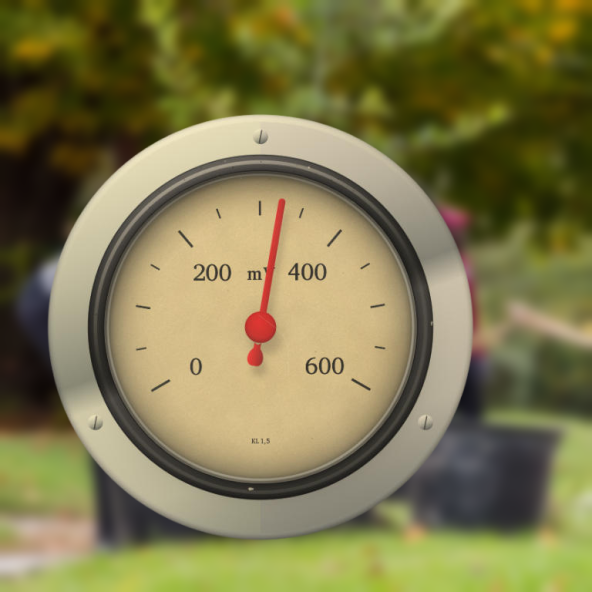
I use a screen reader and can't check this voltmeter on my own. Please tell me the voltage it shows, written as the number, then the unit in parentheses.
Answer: 325 (mV)
